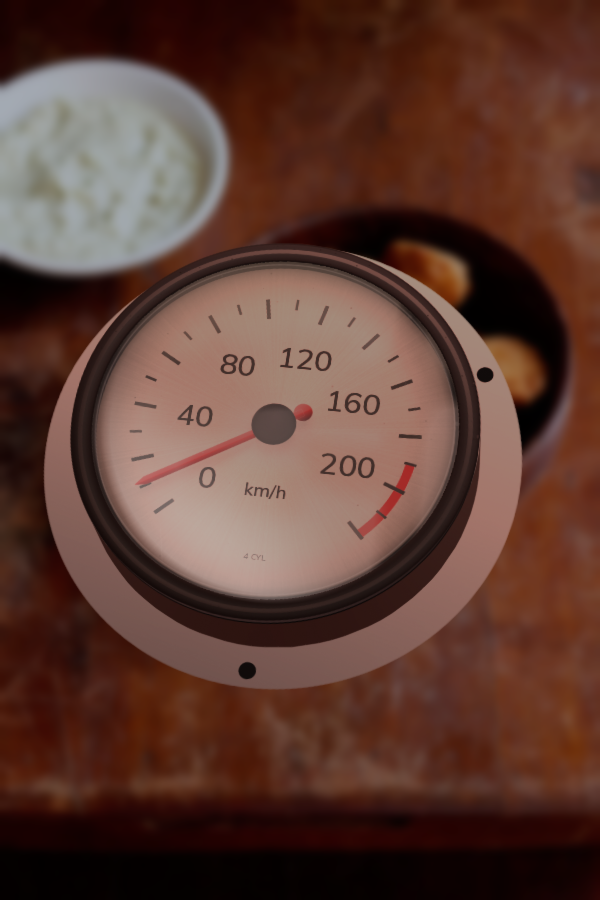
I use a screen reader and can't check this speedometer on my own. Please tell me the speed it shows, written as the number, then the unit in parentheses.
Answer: 10 (km/h)
